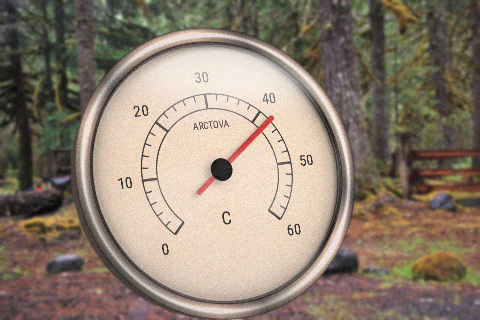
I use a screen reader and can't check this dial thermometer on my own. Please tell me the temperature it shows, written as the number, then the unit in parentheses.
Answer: 42 (°C)
